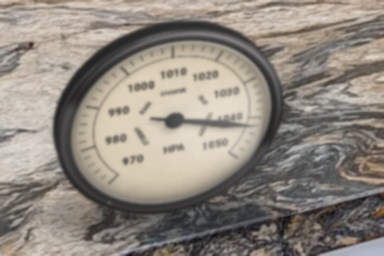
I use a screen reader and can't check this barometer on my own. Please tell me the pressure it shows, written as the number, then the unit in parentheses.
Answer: 1042 (hPa)
